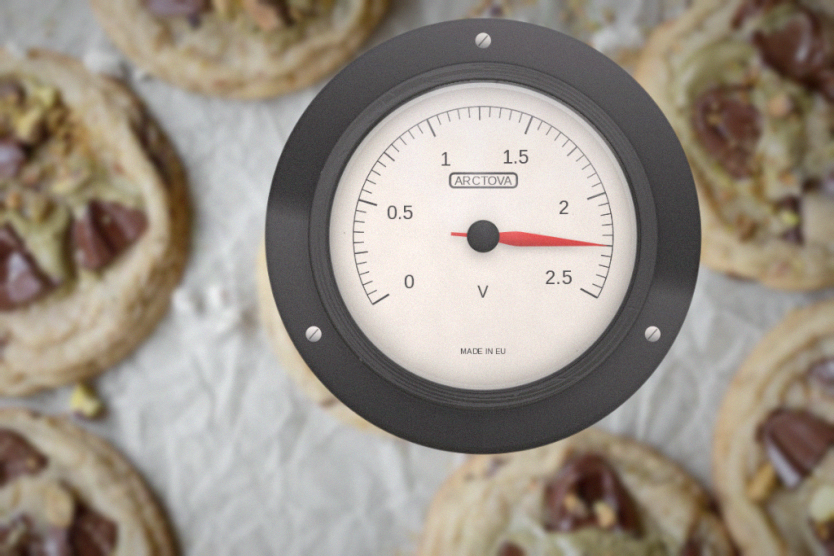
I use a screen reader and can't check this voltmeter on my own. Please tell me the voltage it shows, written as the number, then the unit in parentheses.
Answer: 2.25 (V)
